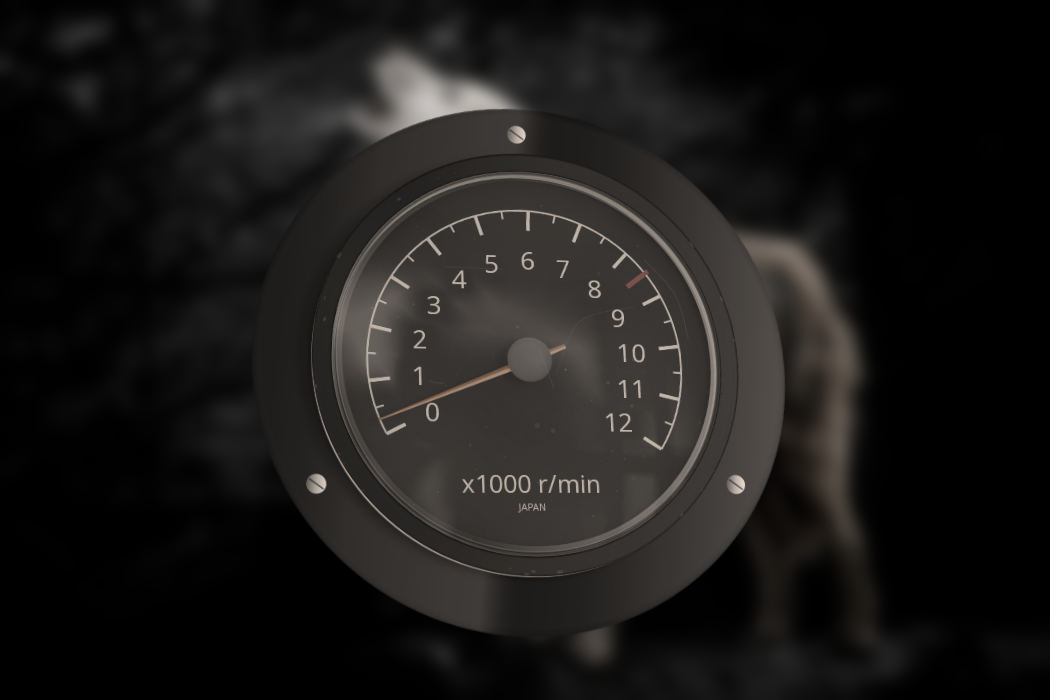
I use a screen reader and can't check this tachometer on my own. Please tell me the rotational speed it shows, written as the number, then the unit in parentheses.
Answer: 250 (rpm)
